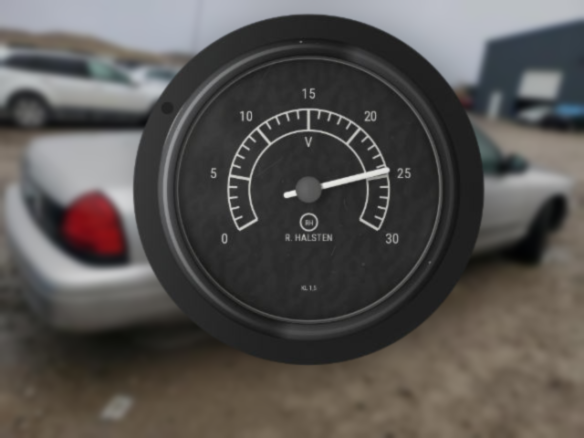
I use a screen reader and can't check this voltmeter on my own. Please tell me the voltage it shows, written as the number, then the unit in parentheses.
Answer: 24.5 (V)
